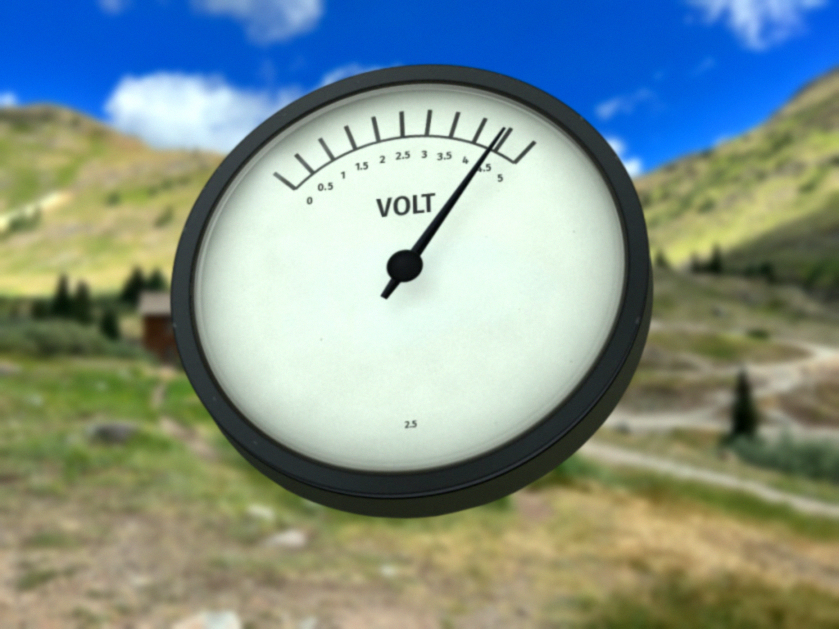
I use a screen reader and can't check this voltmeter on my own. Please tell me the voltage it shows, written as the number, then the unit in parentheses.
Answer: 4.5 (V)
